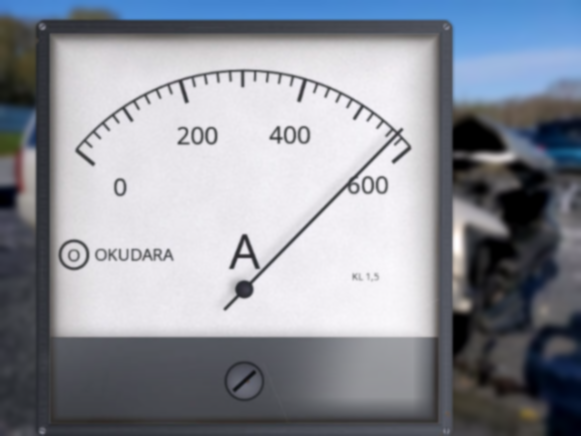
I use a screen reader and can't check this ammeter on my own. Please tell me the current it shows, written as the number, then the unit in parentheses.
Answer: 570 (A)
